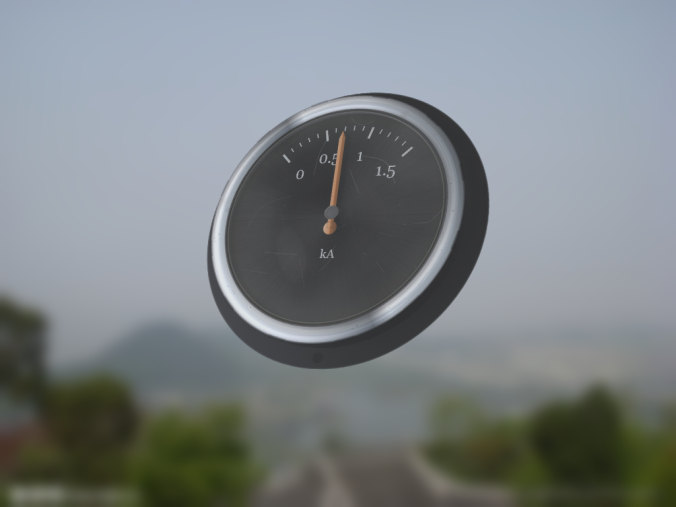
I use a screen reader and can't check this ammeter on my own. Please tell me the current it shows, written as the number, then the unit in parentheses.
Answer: 0.7 (kA)
